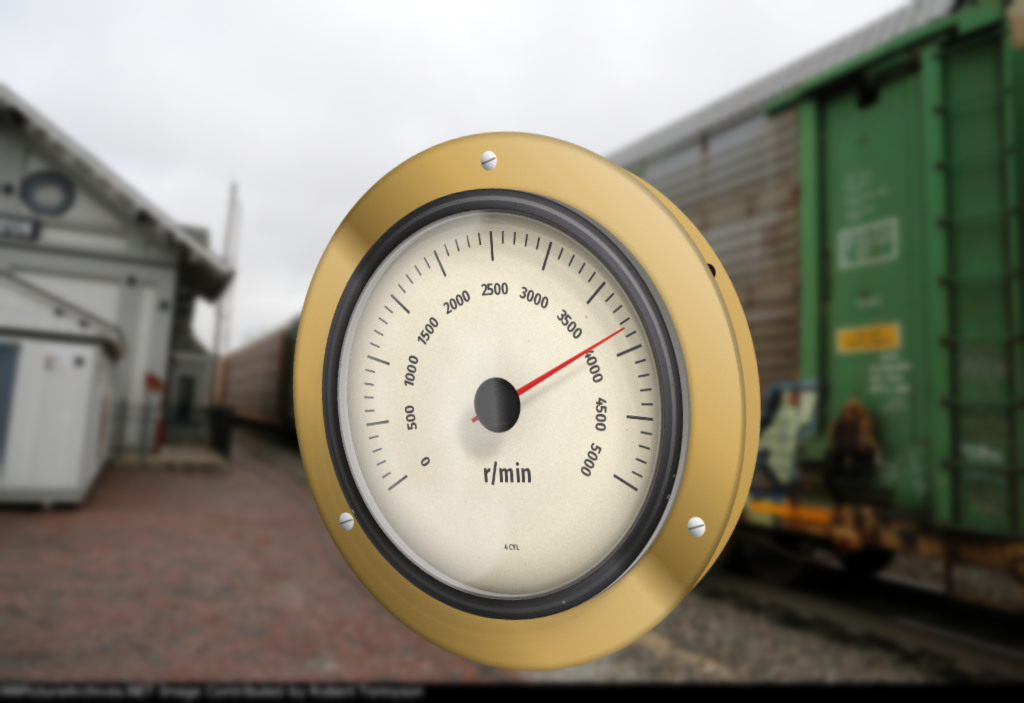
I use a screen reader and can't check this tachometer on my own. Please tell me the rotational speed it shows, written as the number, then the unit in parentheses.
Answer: 3850 (rpm)
